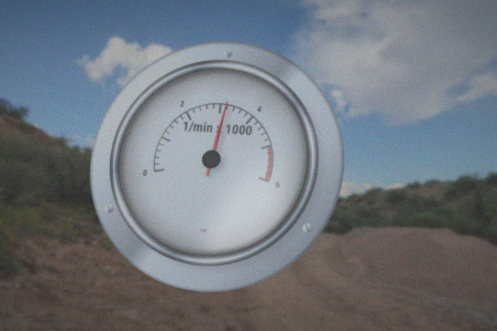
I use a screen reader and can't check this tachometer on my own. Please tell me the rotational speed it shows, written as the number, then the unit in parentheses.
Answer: 3200 (rpm)
